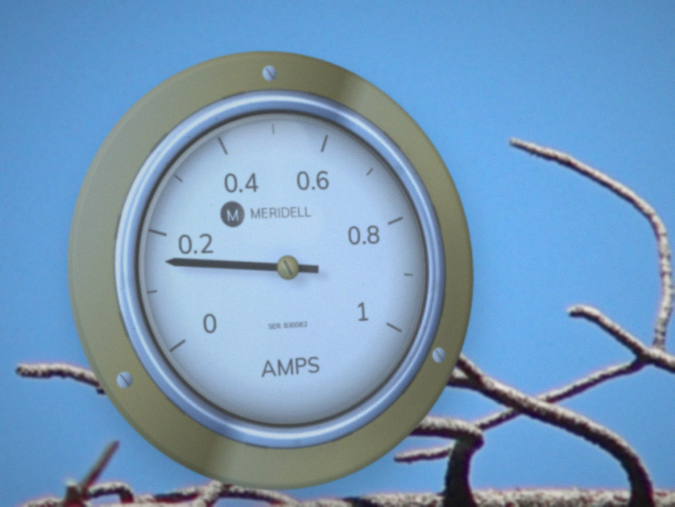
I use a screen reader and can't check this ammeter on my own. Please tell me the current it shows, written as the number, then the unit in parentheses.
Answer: 0.15 (A)
